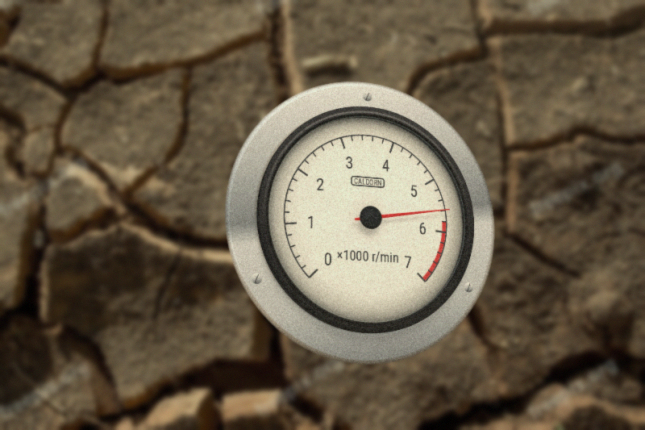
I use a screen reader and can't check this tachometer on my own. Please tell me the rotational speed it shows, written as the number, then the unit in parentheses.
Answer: 5600 (rpm)
